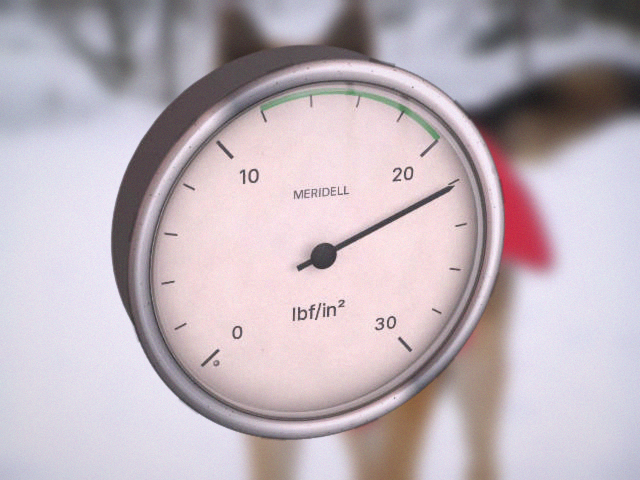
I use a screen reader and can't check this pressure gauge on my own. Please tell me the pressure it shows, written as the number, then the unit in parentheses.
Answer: 22 (psi)
